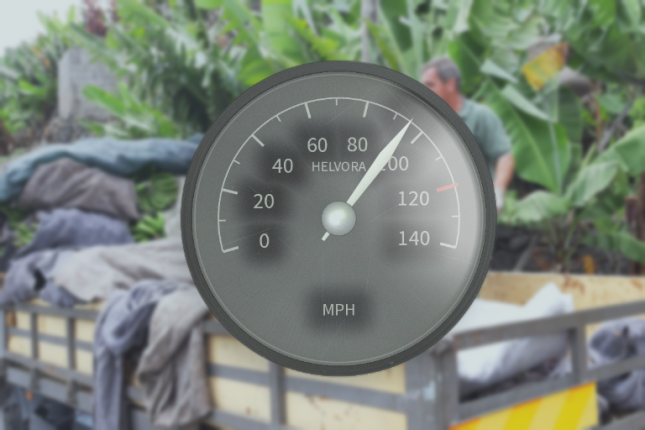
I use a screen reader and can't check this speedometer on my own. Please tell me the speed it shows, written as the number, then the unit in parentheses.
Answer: 95 (mph)
